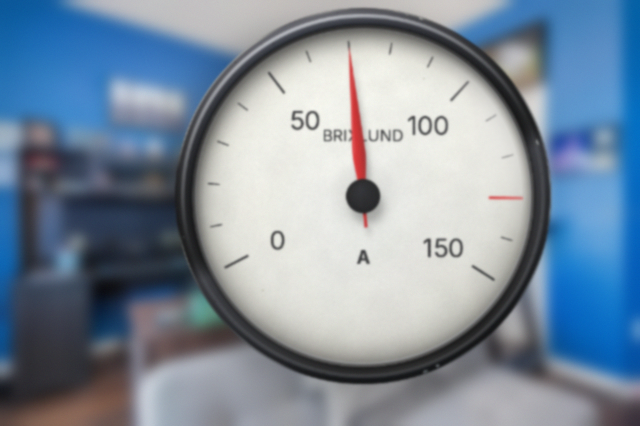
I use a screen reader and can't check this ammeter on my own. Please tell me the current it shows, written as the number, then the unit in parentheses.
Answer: 70 (A)
